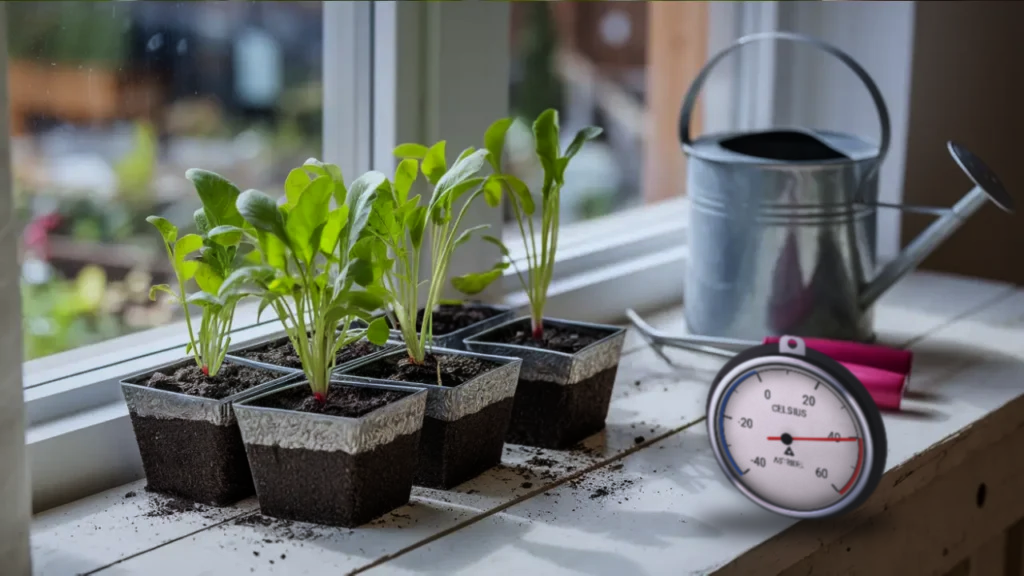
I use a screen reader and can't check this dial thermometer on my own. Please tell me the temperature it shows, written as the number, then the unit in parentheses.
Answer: 40 (°C)
